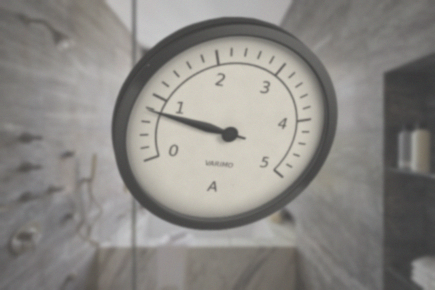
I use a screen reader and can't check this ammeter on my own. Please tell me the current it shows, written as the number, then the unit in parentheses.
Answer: 0.8 (A)
